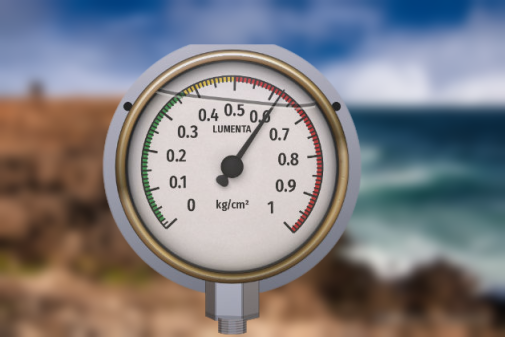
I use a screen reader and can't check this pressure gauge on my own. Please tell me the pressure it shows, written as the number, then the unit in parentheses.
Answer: 0.62 (kg/cm²)
